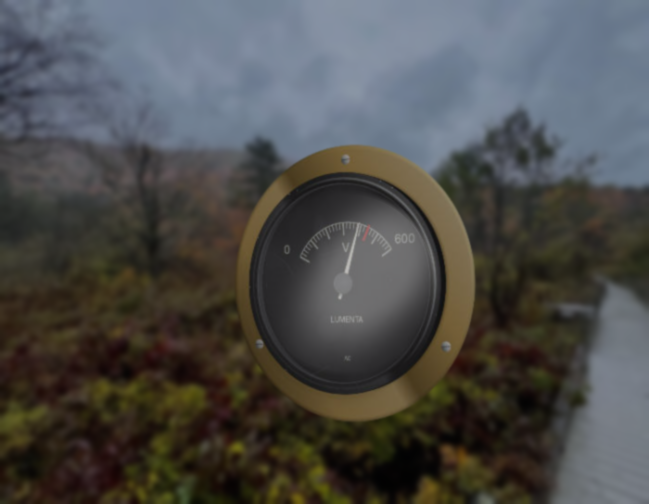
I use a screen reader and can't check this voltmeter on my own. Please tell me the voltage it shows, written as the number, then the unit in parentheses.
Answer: 400 (V)
